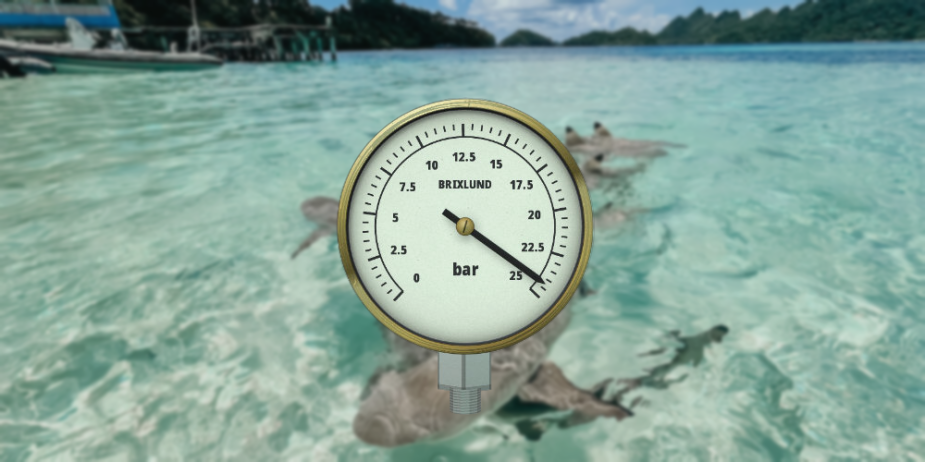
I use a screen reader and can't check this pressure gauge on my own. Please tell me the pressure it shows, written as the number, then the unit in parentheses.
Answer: 24.25 (bar)
